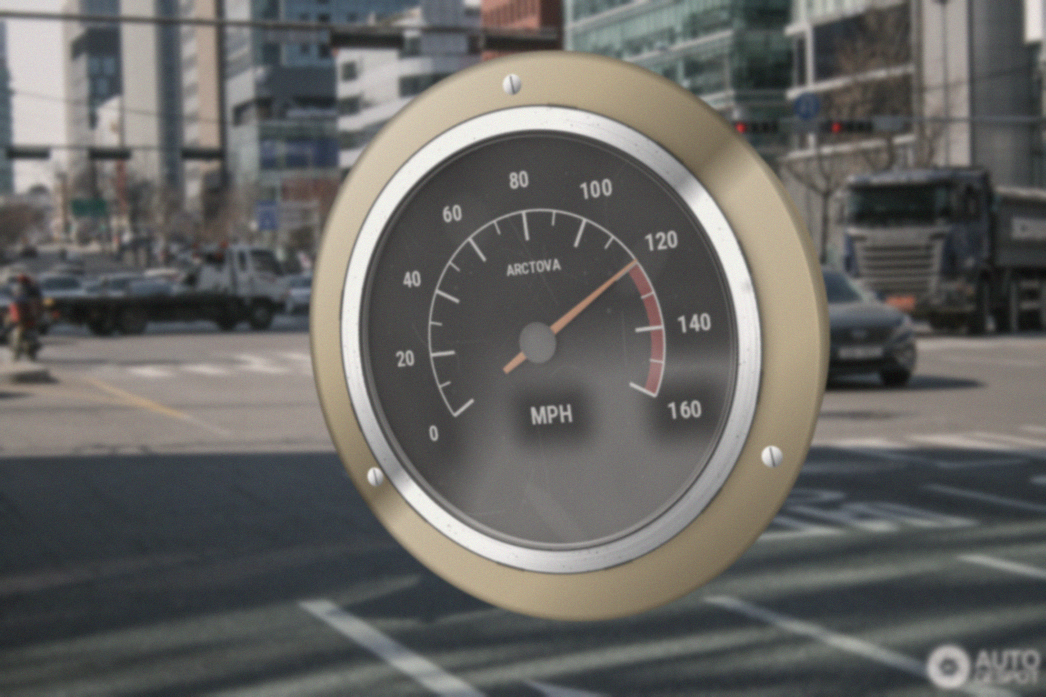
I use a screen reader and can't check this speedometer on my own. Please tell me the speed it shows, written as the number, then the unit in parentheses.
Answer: 120 (mph)
